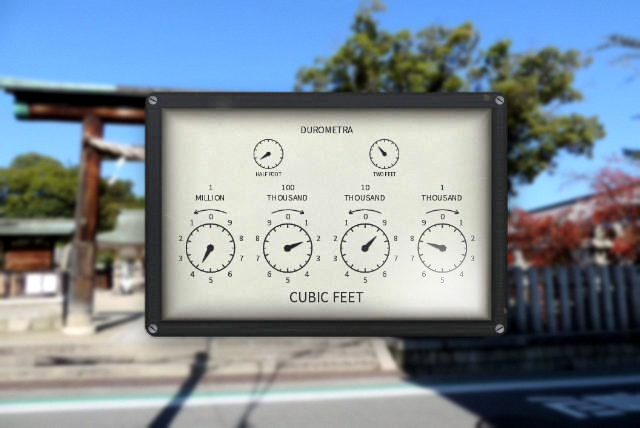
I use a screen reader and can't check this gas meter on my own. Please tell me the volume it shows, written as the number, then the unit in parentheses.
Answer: 418800 (ft³)
